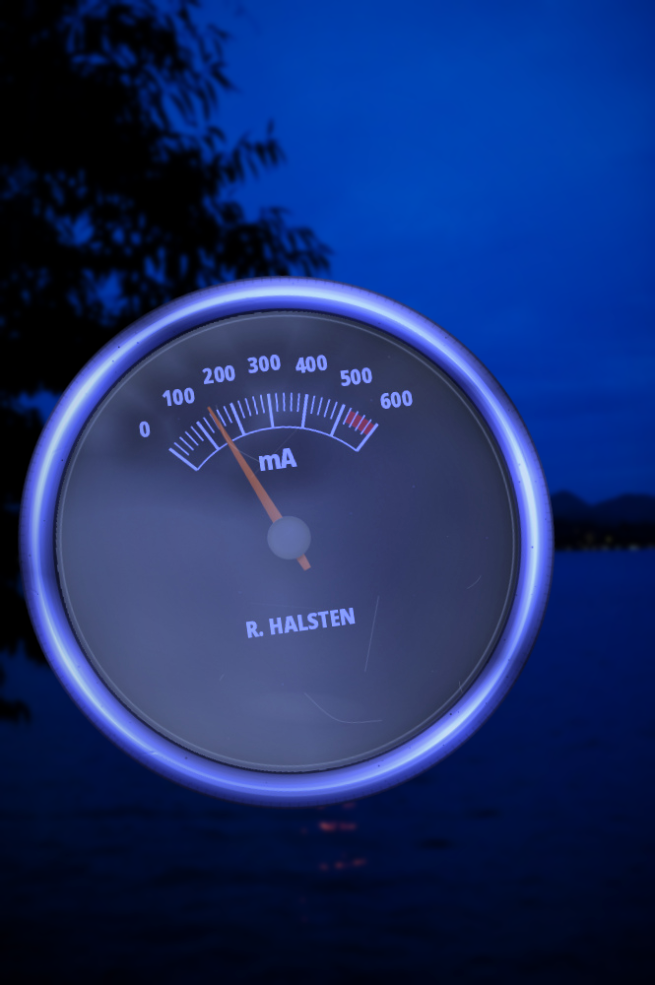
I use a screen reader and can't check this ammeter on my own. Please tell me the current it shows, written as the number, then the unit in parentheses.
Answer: 140 (mA)
